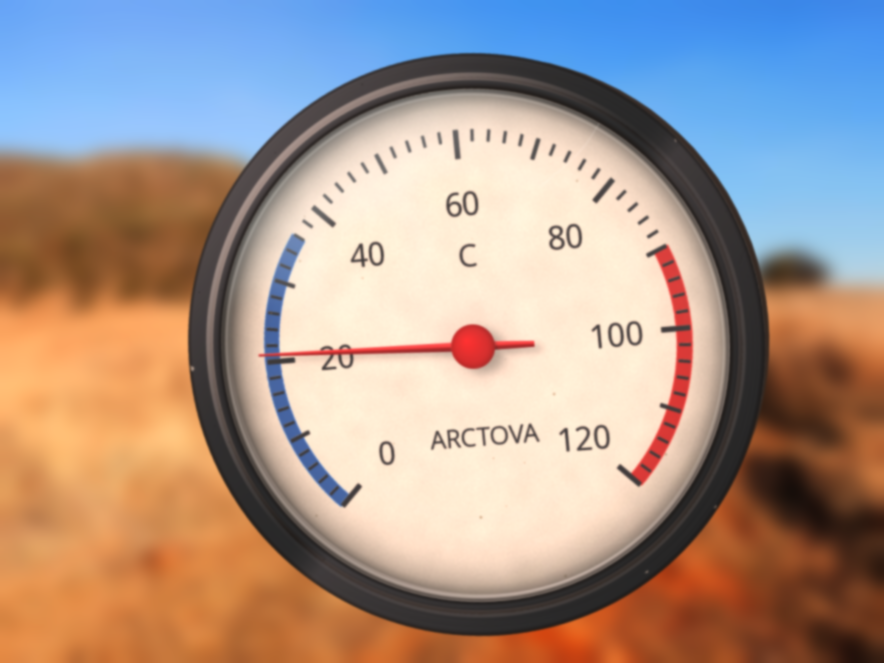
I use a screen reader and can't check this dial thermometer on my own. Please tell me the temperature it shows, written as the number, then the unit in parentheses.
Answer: 21 (°C)
